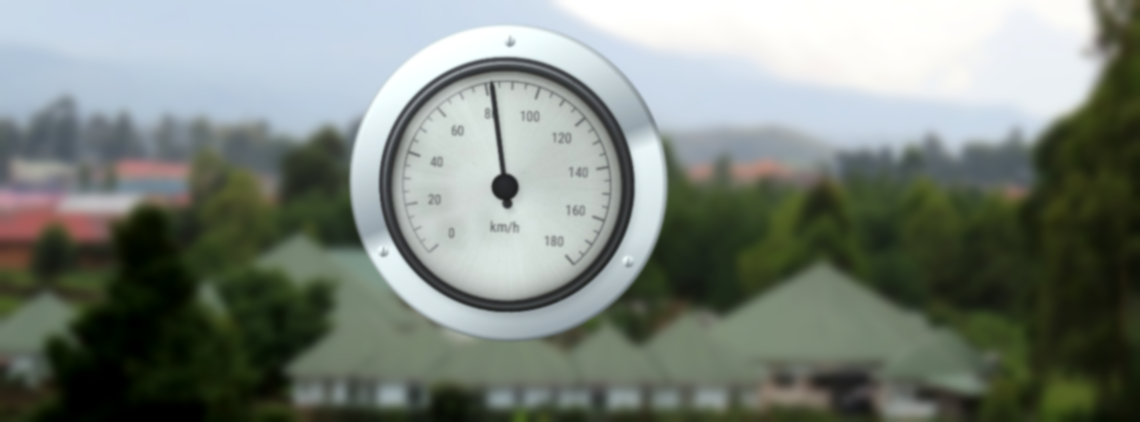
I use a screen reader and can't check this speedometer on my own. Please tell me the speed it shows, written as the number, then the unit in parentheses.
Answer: 82.5 (km/h)
